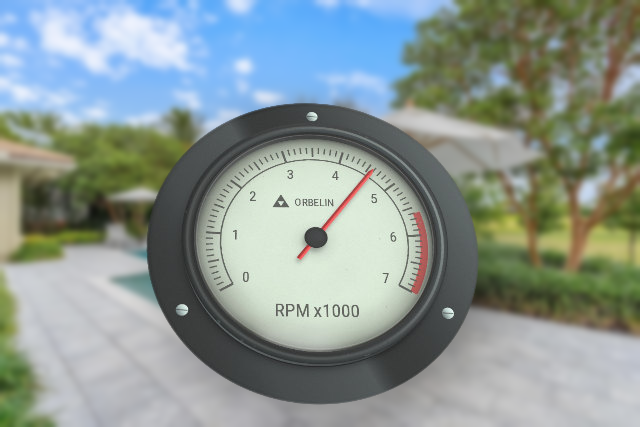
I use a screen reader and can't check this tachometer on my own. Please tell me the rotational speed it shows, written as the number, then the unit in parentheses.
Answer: 4600 (rpm)
